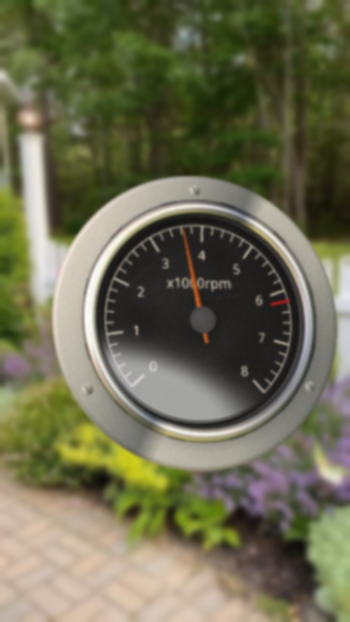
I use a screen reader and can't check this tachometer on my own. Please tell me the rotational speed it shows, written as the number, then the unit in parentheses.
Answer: 3600 (rpm)
